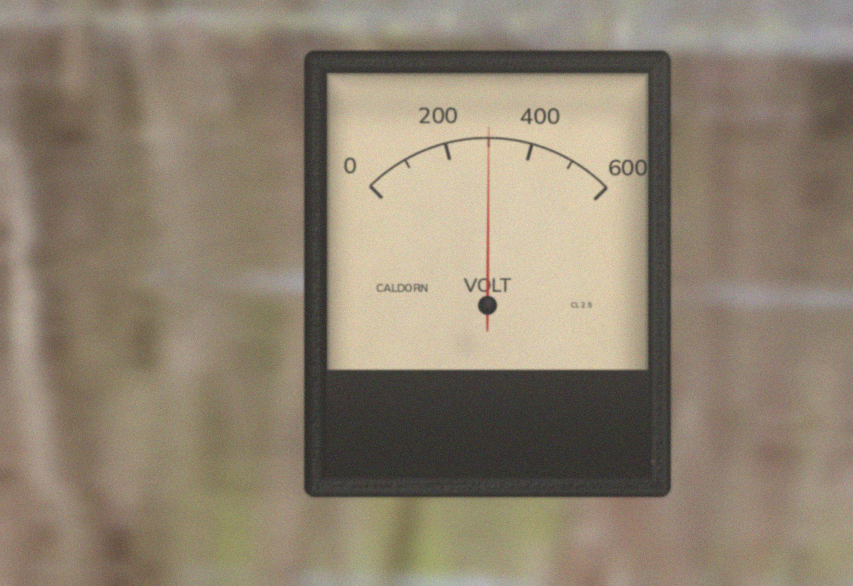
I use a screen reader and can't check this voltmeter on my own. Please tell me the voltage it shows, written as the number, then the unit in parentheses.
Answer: 300 (V)
